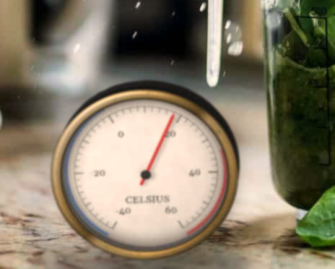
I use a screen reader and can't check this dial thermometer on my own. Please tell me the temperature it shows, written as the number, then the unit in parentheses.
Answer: 18 (°C)
